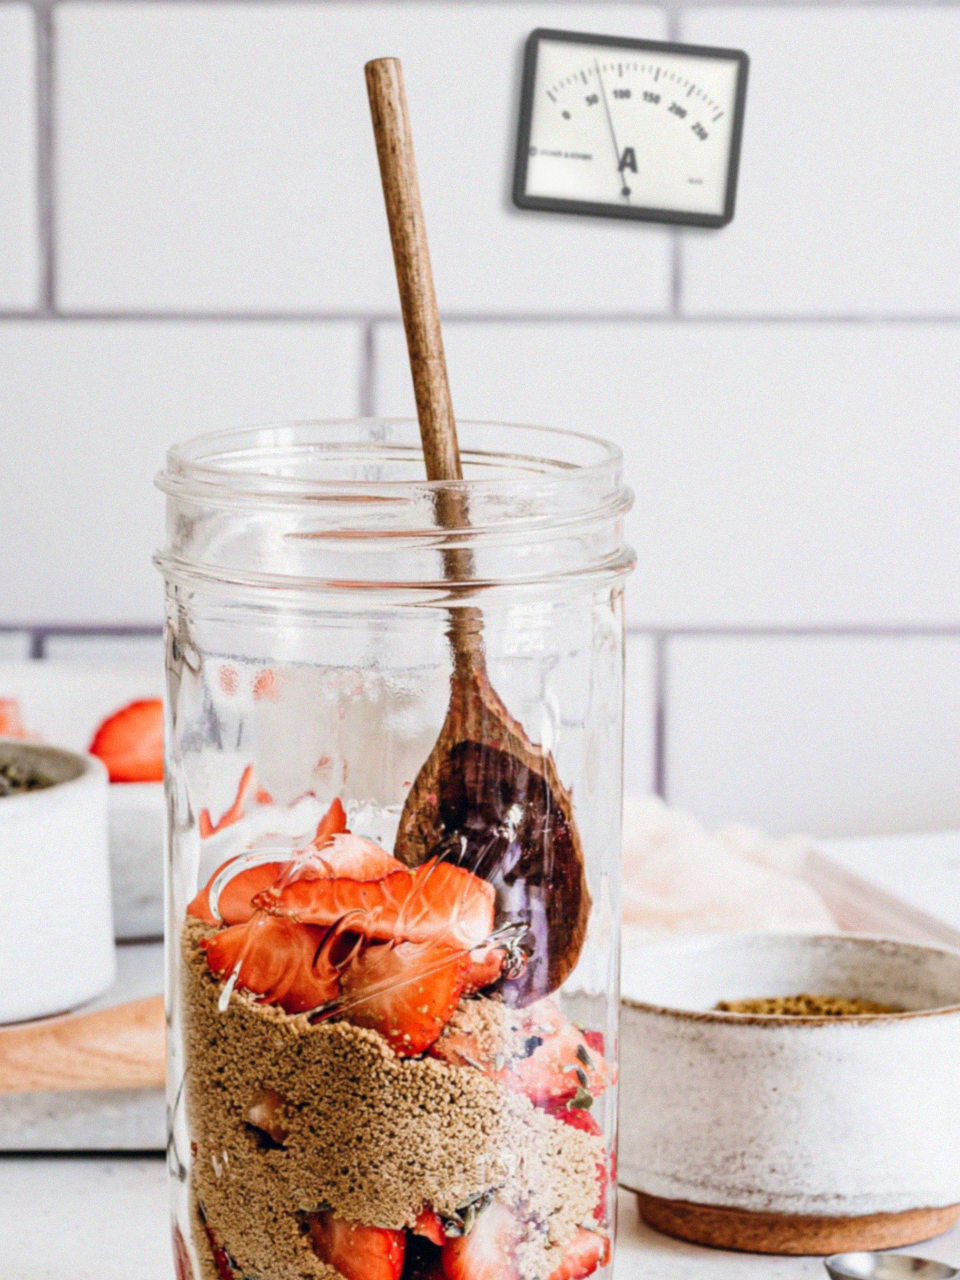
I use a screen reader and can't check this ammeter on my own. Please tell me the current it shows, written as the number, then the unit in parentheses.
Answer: 70 (A)
